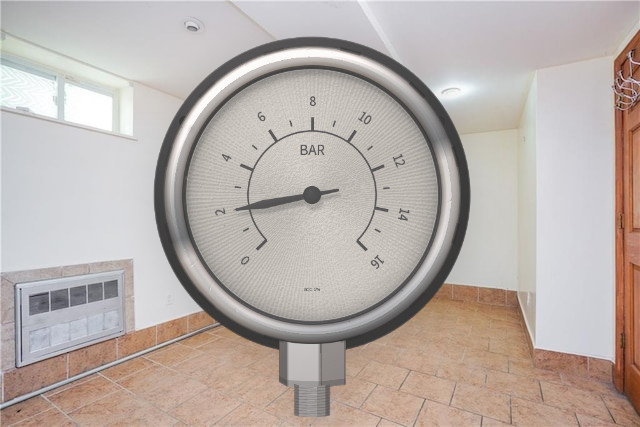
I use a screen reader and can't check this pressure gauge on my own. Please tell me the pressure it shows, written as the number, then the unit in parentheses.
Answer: 2 (bar)
